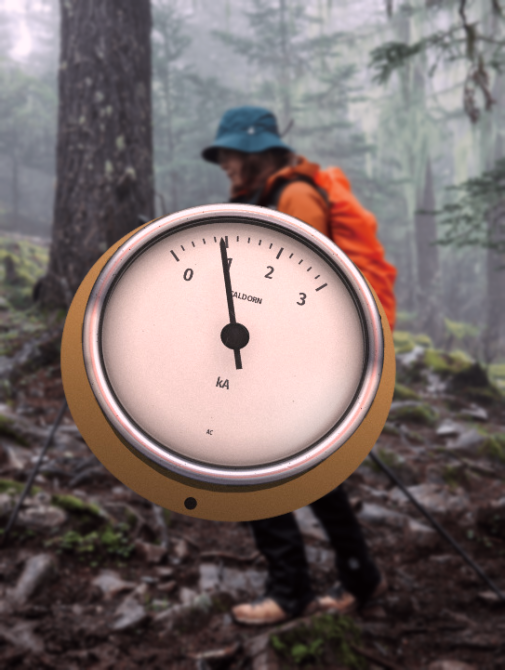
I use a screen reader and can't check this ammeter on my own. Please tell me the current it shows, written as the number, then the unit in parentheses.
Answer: 0.9 (kA)
